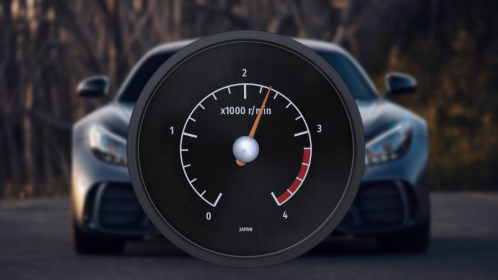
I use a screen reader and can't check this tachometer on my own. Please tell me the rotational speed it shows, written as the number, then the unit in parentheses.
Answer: 2300 (rpm)
